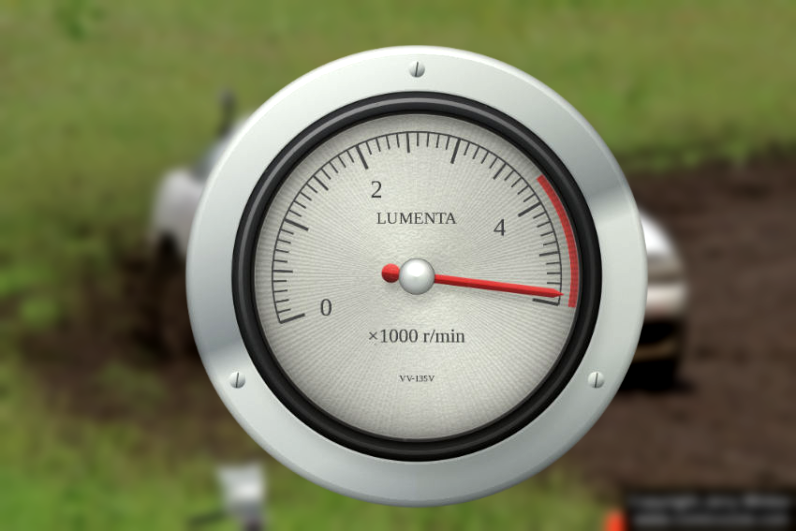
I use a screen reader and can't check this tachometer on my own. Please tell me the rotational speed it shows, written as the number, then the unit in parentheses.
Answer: 4900 (rpm)
